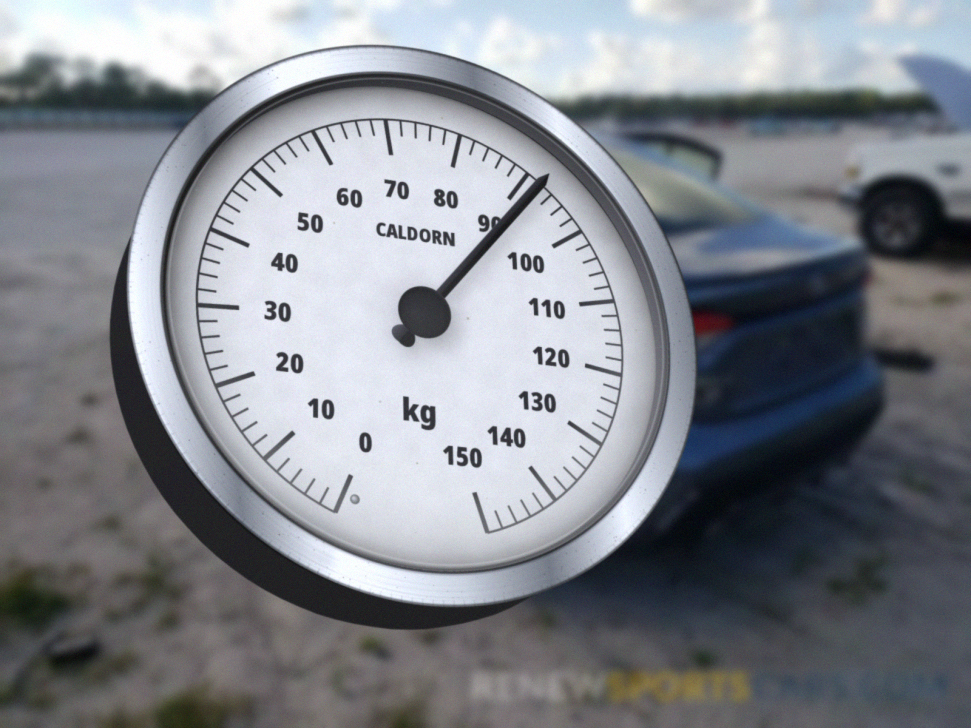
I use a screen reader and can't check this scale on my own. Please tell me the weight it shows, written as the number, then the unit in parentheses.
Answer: 92 (kg)
